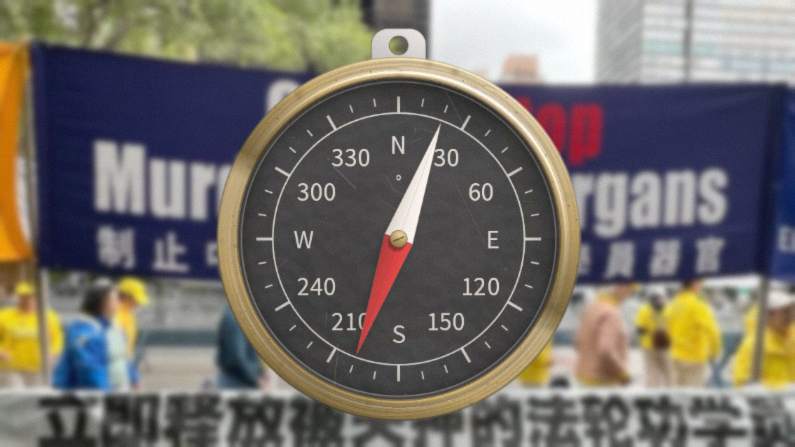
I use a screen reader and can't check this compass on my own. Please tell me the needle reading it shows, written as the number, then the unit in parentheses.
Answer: 200 (°)
